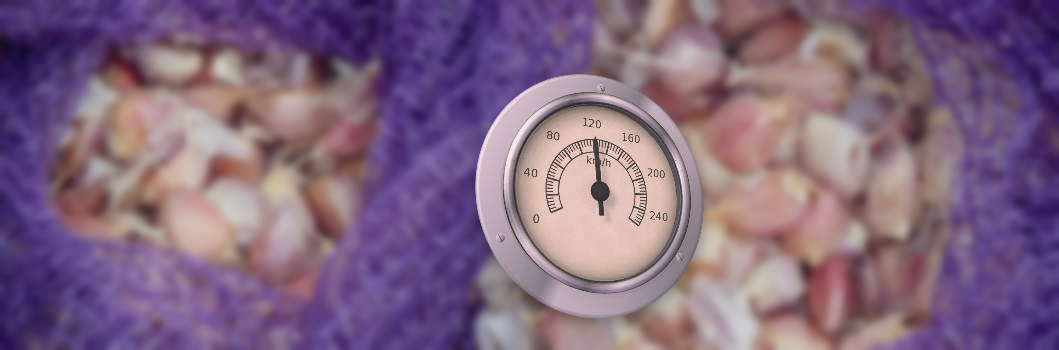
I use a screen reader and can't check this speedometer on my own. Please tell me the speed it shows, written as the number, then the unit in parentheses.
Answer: 120 (km/h)
